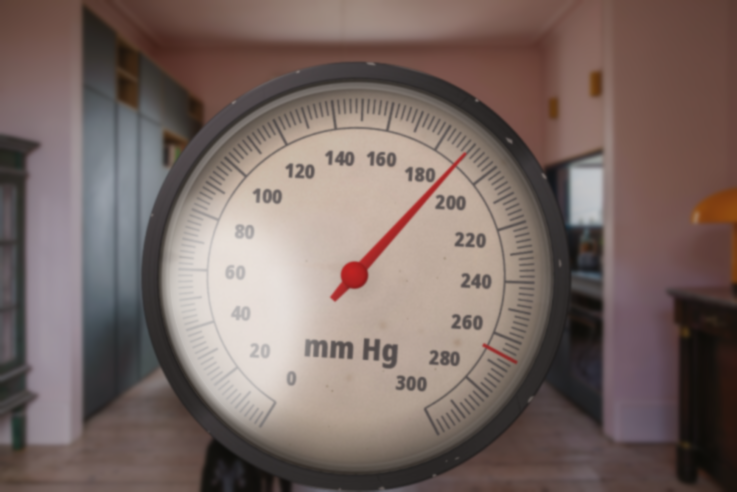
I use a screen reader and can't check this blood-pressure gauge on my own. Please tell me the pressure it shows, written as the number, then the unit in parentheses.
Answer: 190 (mmHg)
